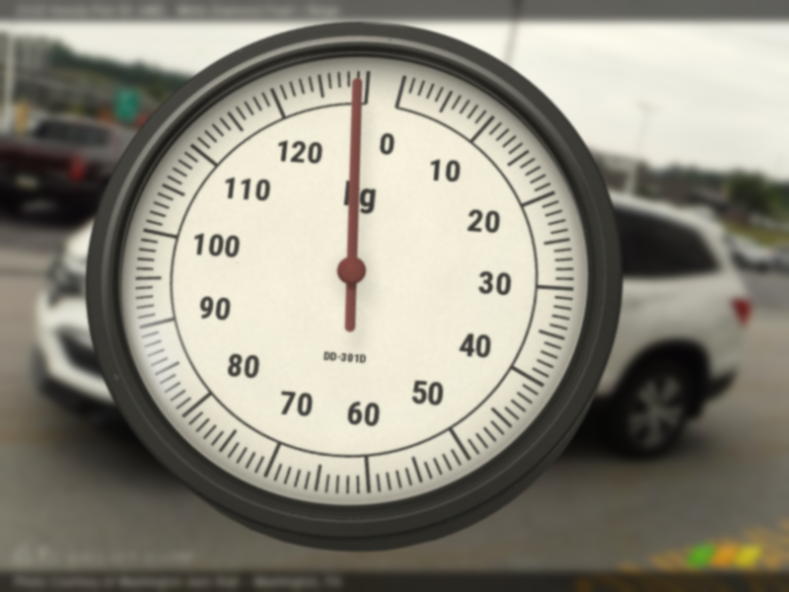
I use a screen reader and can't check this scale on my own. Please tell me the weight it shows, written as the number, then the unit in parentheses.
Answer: 129 (kg)
